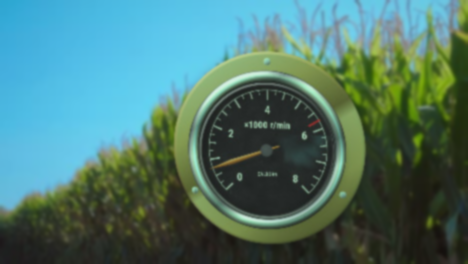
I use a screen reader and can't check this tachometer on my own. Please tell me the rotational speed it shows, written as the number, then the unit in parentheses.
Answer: 750 (rpm)
